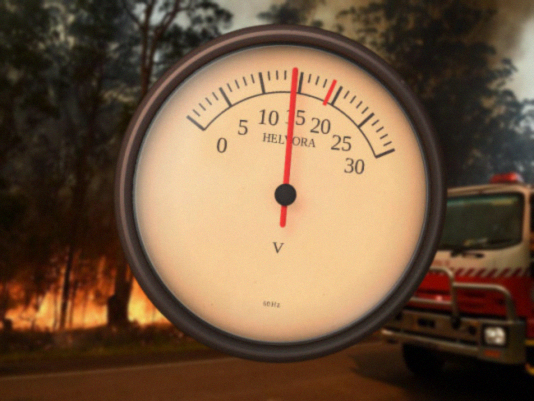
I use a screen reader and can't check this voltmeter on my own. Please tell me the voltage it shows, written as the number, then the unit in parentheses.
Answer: 14 (V)
